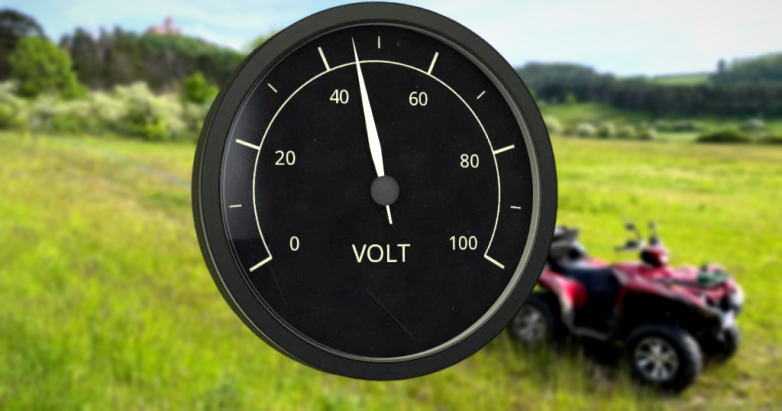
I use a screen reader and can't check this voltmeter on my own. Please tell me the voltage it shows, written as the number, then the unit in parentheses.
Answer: 45 (V)
